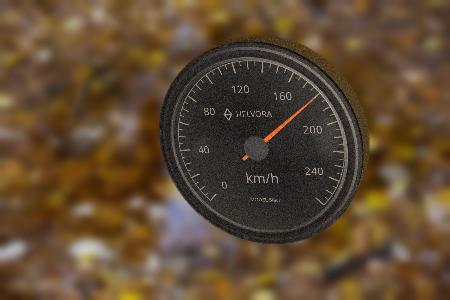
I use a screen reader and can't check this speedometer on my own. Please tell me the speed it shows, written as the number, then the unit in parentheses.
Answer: 180 (km/h)
